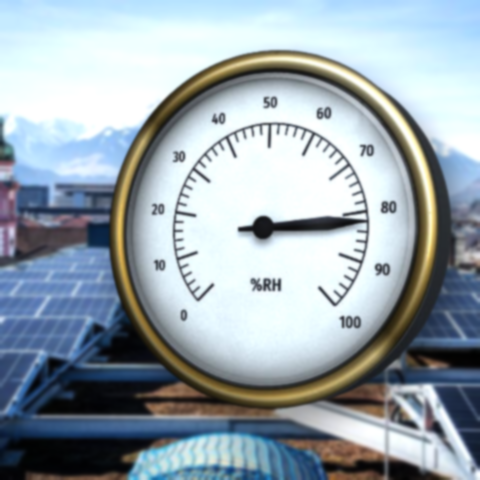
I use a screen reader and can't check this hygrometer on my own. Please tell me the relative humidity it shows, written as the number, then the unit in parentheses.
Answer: 82 (%)
